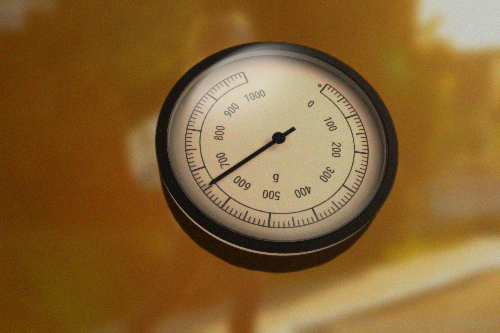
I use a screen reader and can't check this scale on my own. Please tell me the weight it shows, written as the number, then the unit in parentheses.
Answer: 650 (g)
